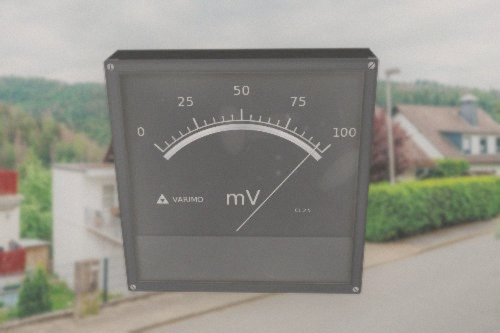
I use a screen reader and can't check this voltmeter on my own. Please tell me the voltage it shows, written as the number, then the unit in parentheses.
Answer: 95 (mV)
